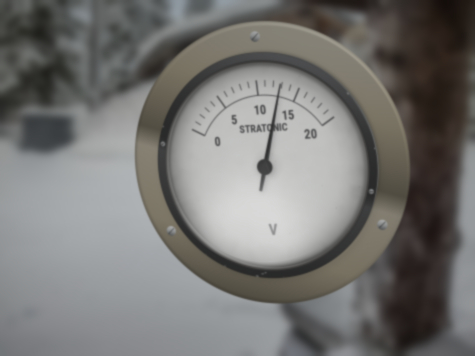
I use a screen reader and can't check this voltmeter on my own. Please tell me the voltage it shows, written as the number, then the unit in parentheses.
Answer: 13 (V)
